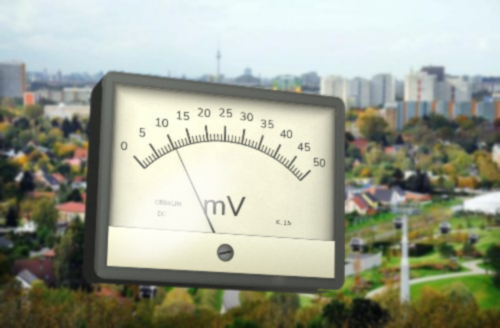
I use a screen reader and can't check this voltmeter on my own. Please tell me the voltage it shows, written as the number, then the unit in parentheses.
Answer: 10 (mV)
